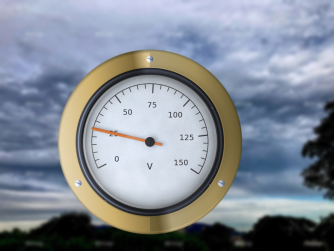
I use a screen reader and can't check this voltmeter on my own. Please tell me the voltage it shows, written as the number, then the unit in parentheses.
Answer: 25 (V)
